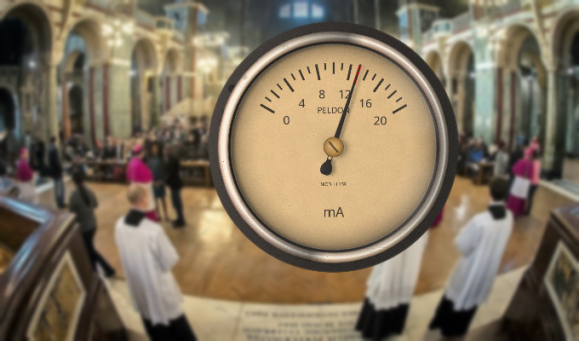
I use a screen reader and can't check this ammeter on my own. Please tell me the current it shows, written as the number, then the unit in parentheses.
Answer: 13 (mA)
